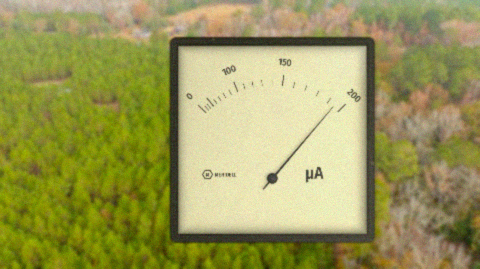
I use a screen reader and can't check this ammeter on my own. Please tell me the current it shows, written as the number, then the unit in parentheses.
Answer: 195 (µA)
